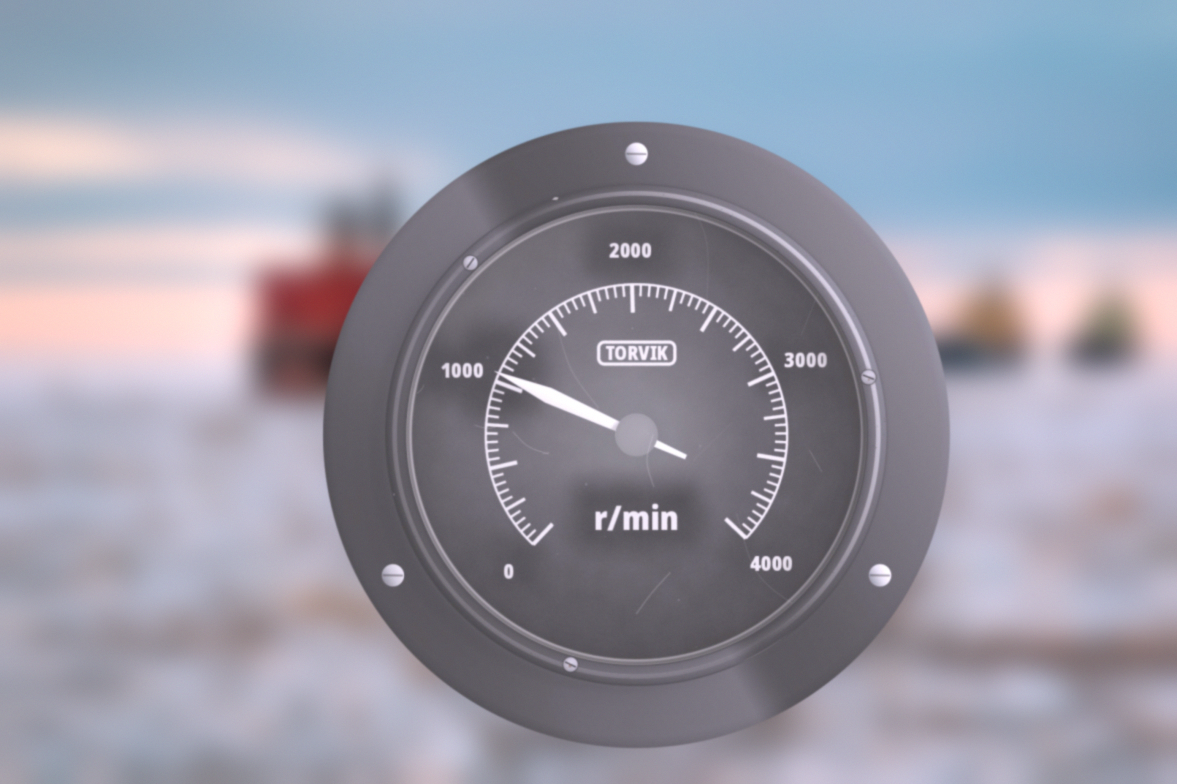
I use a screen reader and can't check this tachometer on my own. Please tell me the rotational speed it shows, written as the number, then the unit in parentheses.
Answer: 1050 (rpm)
